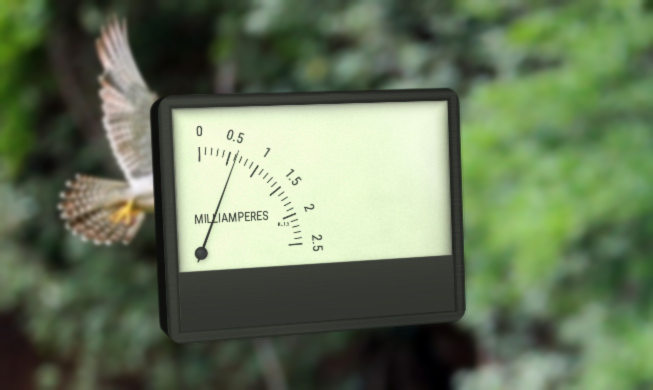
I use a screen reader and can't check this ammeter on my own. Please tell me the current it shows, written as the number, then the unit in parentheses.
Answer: 0.6 (mA)
